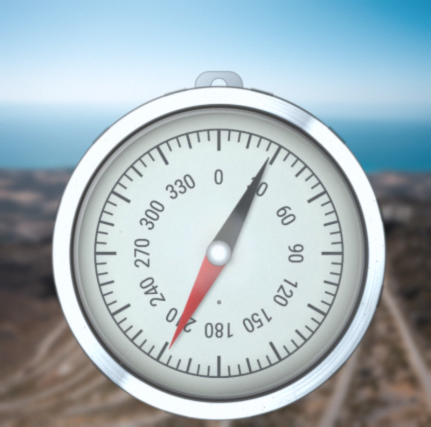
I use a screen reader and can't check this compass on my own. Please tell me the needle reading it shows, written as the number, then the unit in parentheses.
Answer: 207.5 (°)
